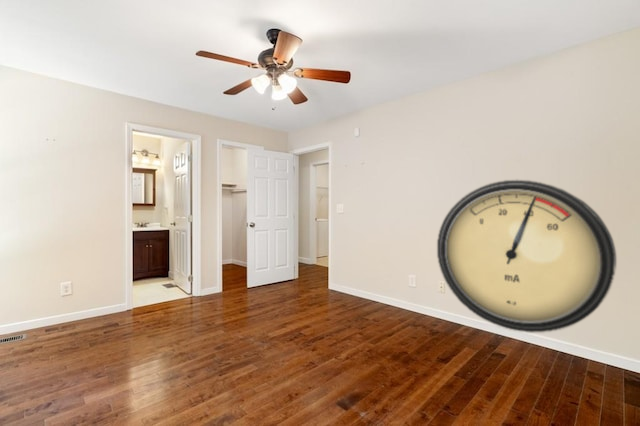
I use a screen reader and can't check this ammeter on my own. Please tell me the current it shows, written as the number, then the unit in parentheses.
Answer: 40 (mA)
